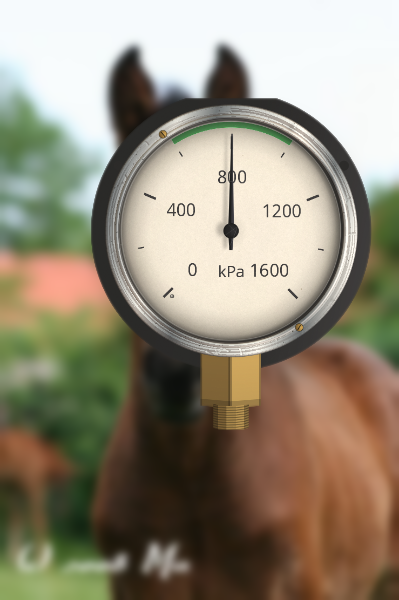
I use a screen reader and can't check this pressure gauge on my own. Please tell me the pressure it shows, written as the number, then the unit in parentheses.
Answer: 800 (kPa)
